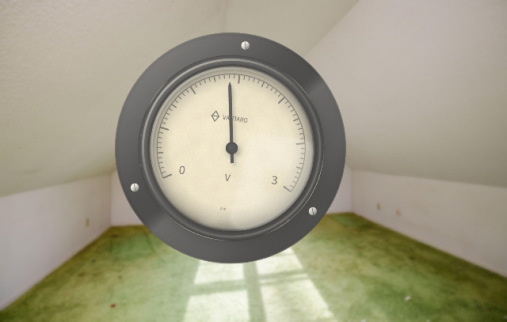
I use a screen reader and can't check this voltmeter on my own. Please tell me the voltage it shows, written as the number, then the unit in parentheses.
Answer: 1.4 (V)
